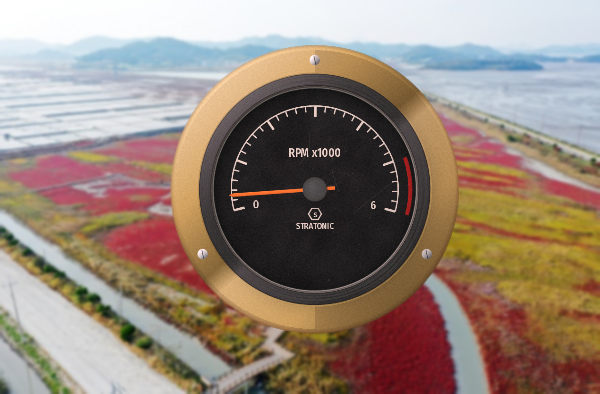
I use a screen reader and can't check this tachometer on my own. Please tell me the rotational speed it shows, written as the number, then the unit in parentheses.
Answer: 300 (rpm)
